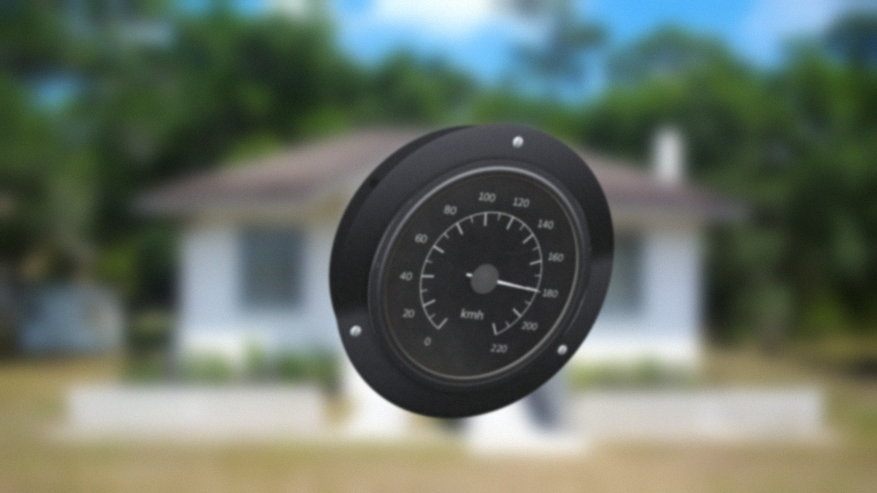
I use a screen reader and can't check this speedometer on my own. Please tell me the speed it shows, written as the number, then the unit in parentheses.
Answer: 180 (km/h)
